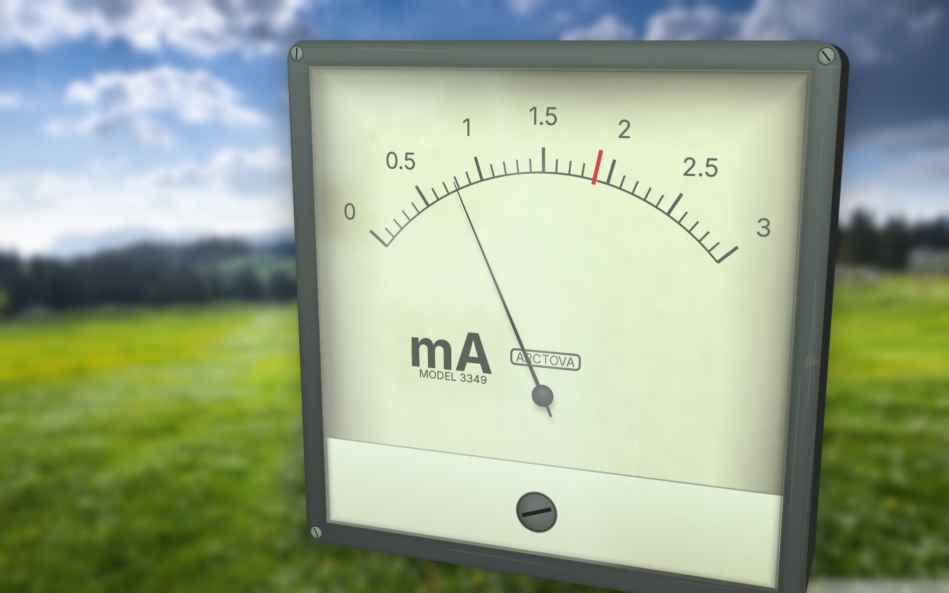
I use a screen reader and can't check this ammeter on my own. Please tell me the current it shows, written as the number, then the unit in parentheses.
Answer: 0.8 (mA)
